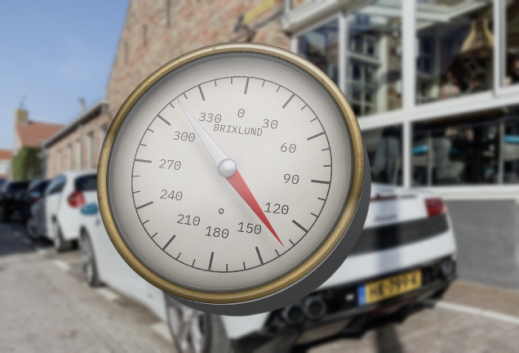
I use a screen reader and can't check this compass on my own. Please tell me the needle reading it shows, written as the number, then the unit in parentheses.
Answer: 135 (°)
